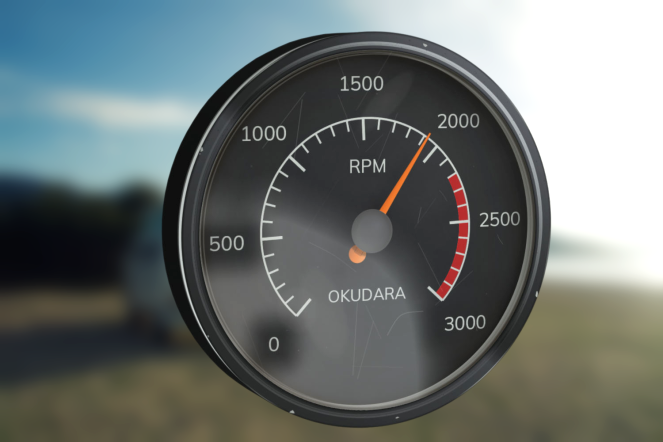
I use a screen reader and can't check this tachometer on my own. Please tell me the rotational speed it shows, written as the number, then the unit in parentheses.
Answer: 1900 (rpm)
